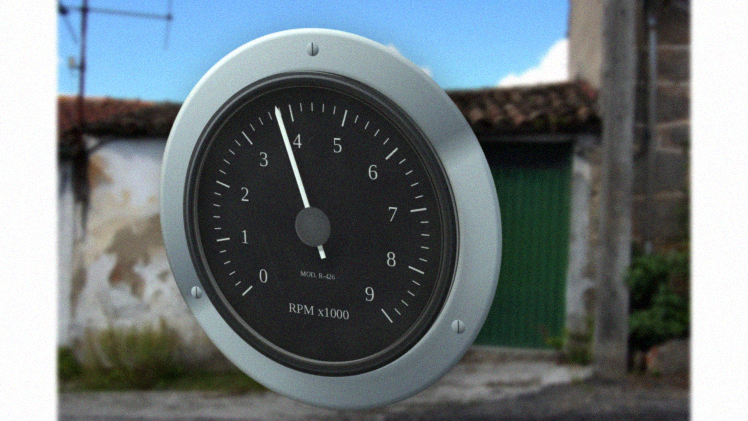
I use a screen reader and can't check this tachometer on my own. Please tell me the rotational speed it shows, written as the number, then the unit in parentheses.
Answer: 3800 (rpm)
